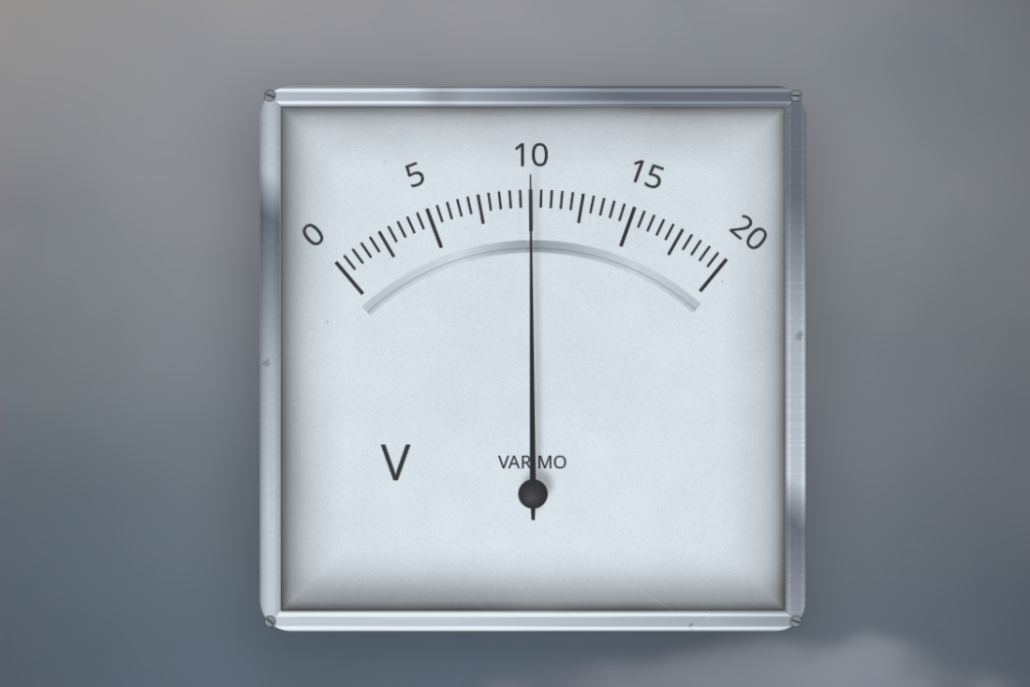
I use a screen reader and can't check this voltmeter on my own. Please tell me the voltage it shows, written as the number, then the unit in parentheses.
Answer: 10 (V)
